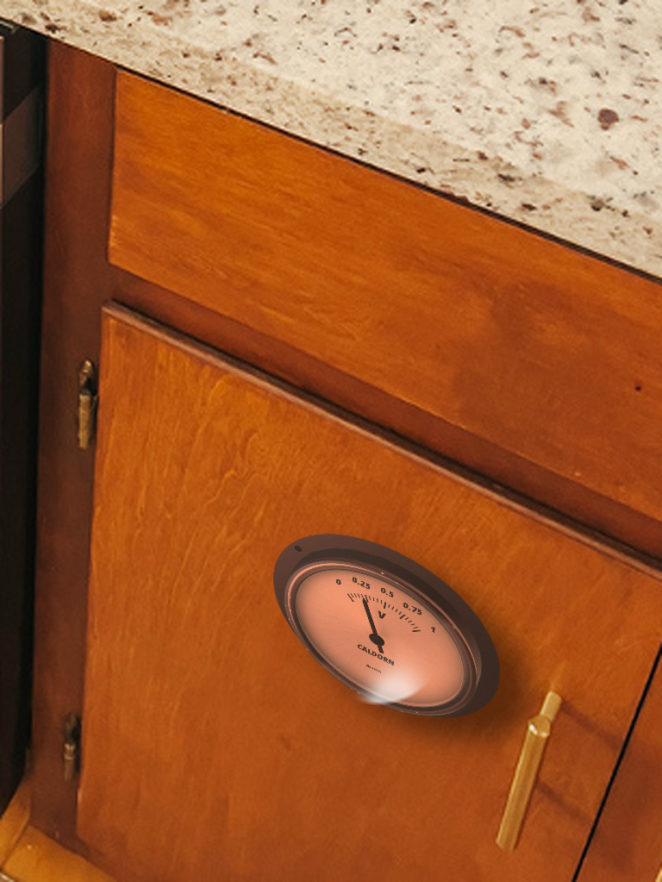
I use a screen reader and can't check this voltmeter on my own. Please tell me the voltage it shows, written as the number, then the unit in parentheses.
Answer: 0.25 (V)
